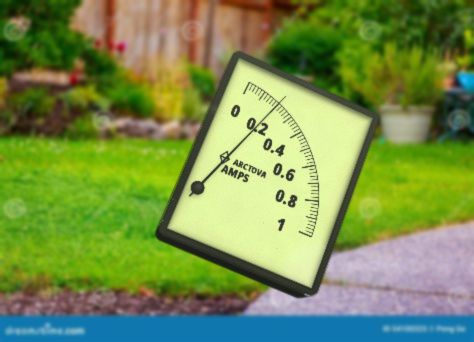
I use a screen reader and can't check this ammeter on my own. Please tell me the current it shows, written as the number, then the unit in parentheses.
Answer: 0.2 (A)
